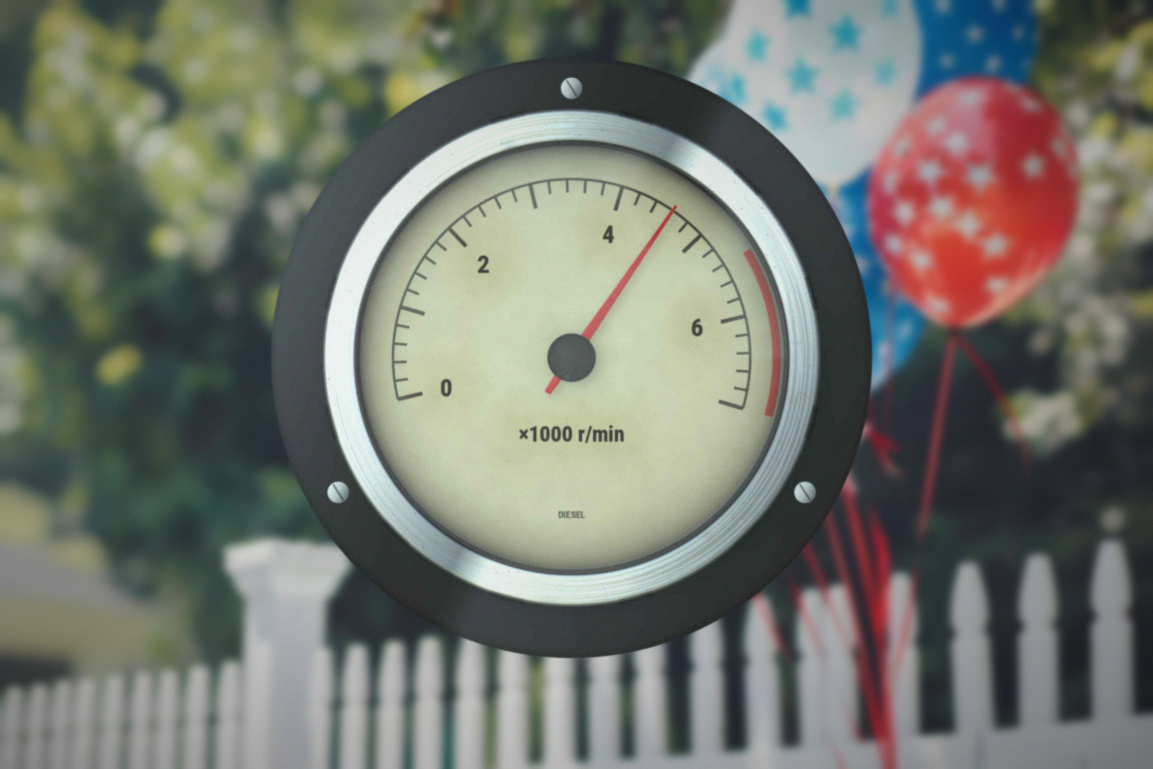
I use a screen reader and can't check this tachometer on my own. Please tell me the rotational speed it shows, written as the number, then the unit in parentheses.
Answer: 4600 (rpm)
